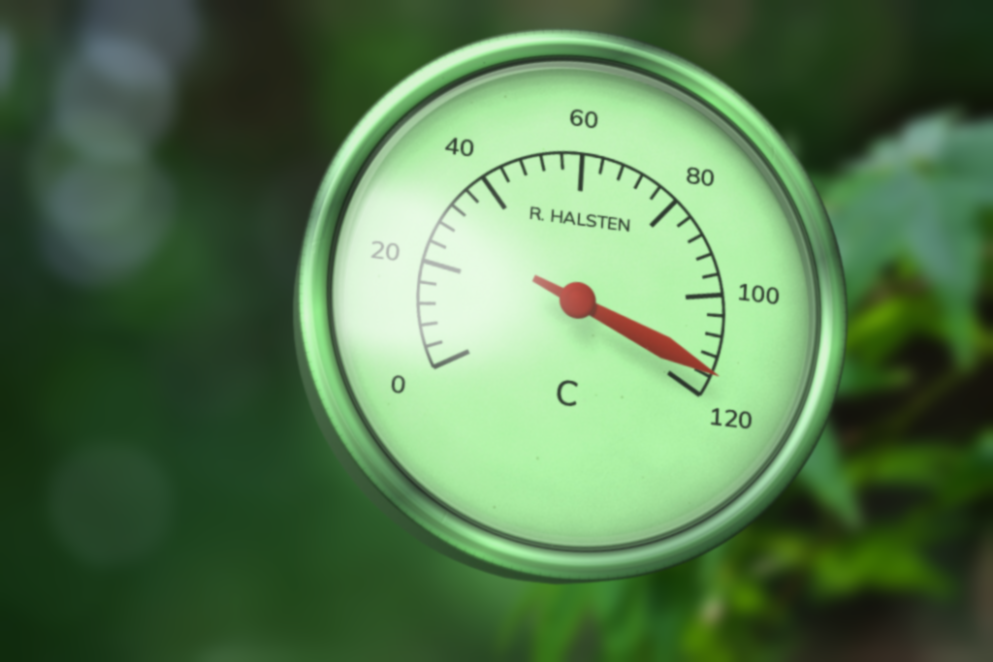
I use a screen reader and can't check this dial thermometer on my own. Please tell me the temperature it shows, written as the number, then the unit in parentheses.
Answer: 116 (°C)
